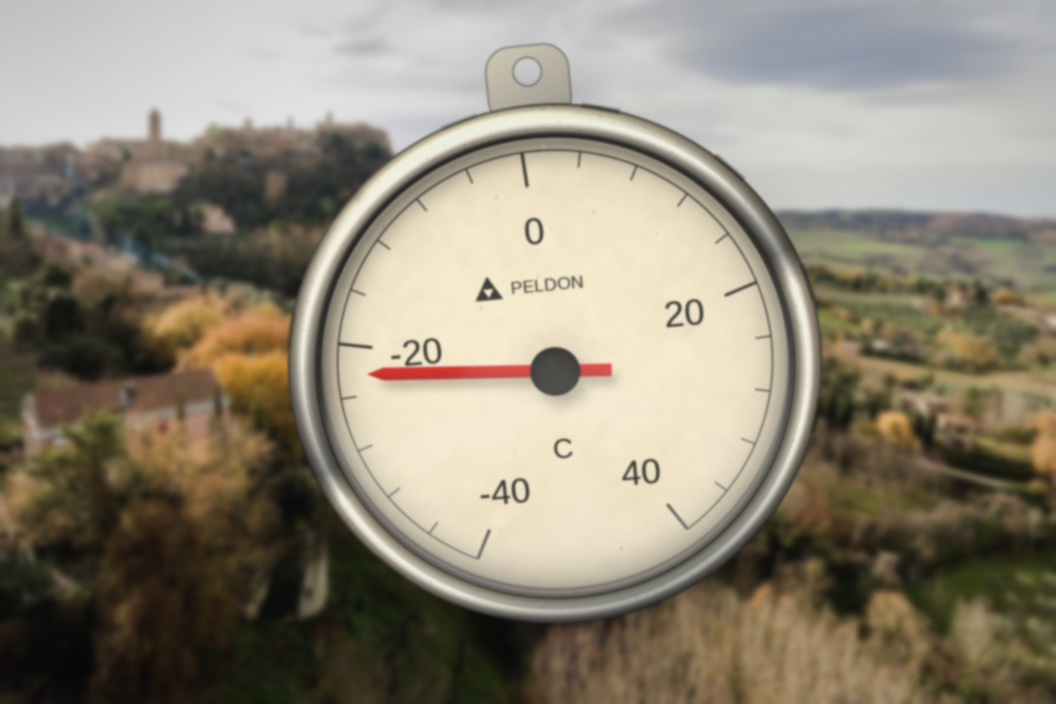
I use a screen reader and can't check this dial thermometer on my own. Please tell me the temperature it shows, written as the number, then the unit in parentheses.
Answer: -22 (°C)
